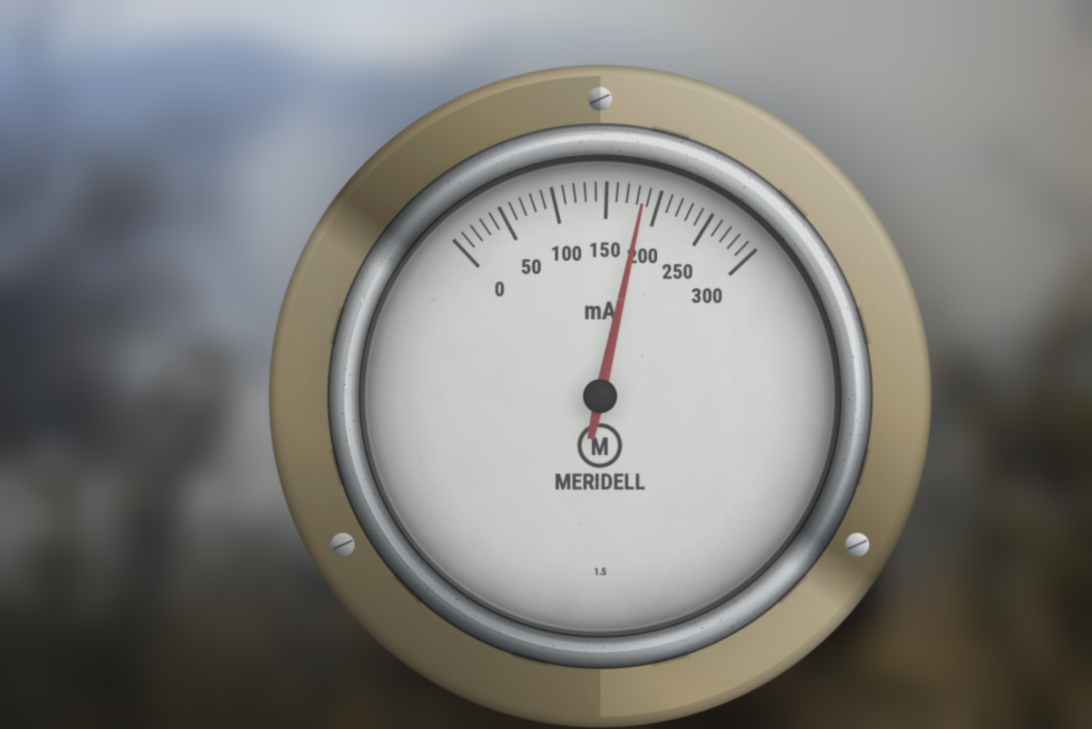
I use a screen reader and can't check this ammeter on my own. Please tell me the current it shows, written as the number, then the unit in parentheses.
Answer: 185 (mA)
